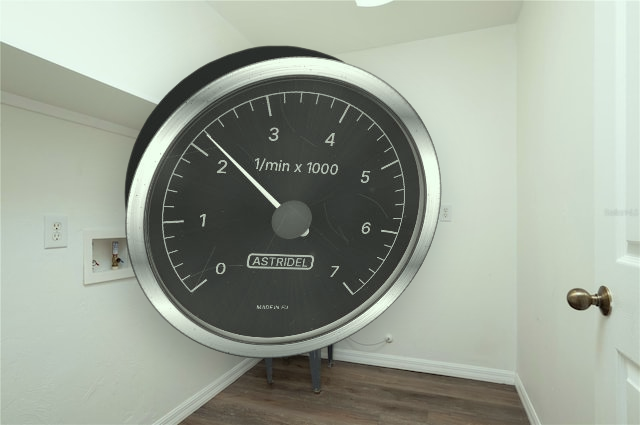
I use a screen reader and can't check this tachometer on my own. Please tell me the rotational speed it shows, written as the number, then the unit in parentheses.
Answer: 2200 (rpm)
